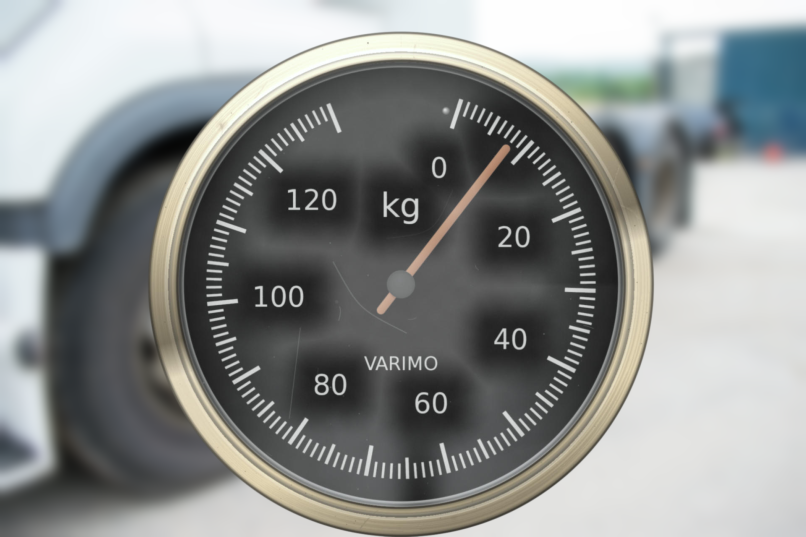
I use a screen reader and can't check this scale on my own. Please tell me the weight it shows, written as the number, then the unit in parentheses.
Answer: 8 (kg)
